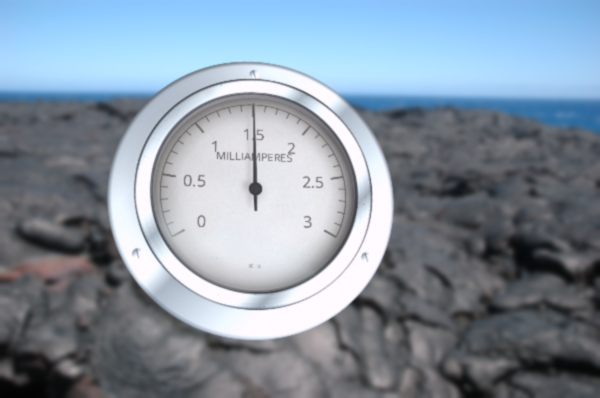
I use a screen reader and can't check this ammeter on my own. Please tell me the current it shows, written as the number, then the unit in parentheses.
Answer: 1.5 (mA)
